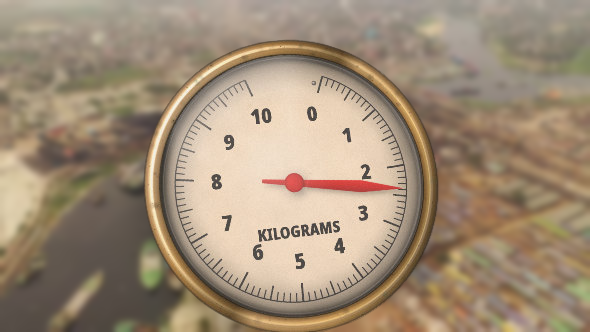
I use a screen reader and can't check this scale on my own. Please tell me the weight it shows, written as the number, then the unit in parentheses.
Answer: 2.4 (kg)
